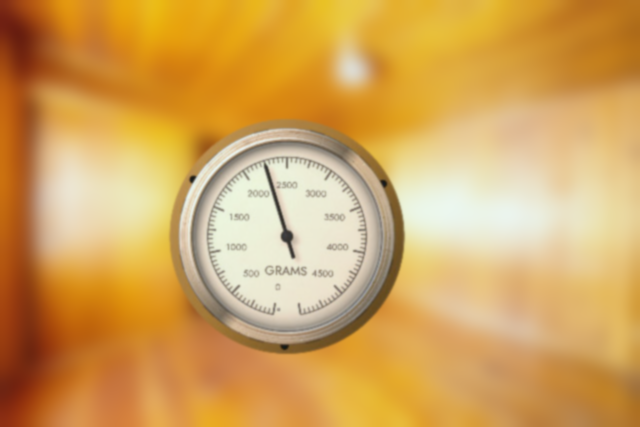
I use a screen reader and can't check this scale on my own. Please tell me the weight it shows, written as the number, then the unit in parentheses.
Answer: 2250 (g)
